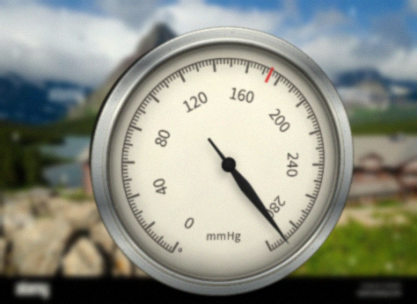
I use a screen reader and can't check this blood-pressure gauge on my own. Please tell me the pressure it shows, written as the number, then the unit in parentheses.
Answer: 290 (mmHg)
